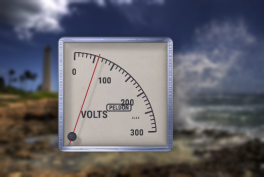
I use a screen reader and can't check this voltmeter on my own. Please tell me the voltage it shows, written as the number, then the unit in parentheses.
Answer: 60 (V)
